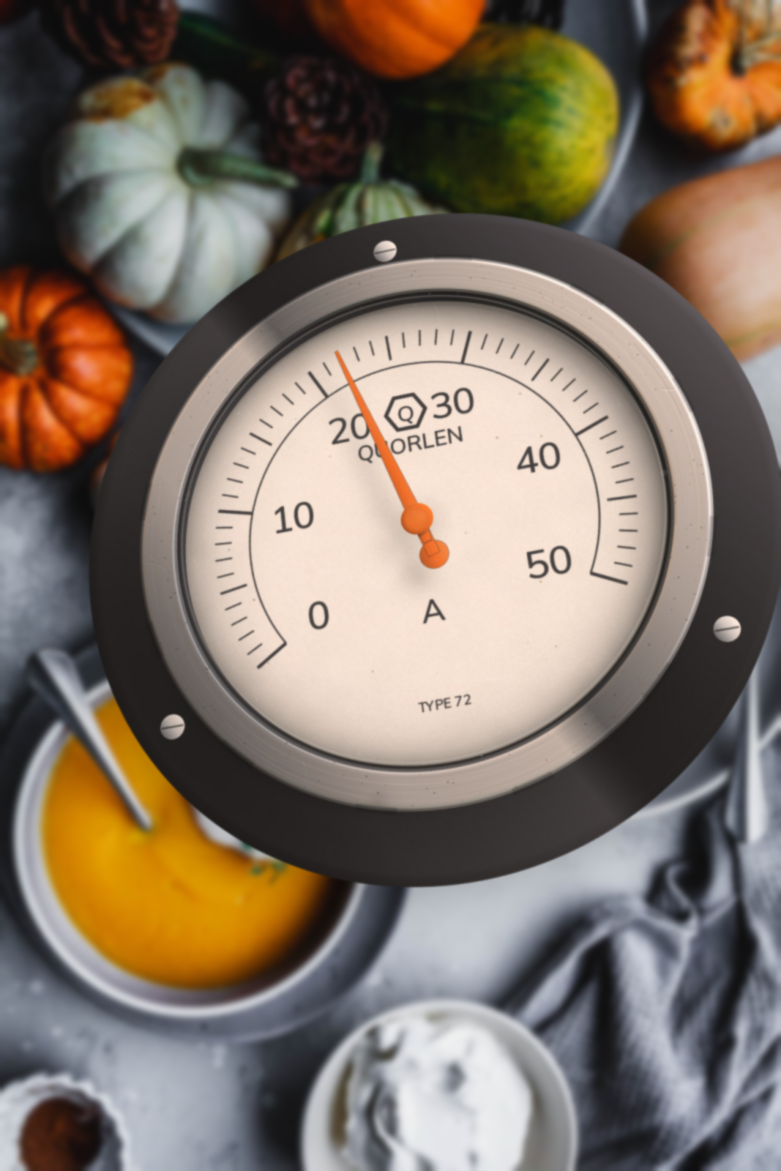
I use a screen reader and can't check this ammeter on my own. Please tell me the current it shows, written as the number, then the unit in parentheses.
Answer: 22 (A)
